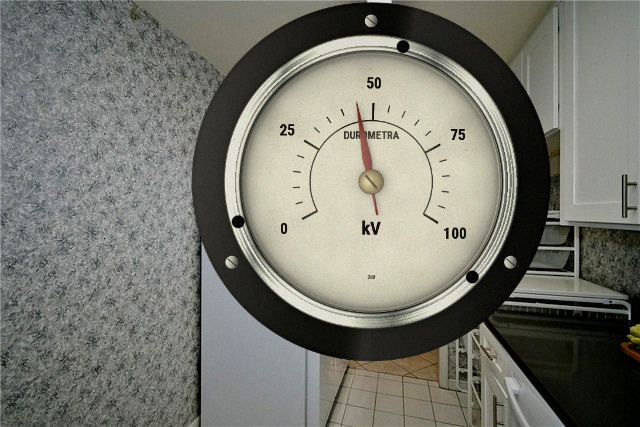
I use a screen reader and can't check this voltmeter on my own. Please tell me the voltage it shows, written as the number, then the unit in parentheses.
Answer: 45 (kV)
